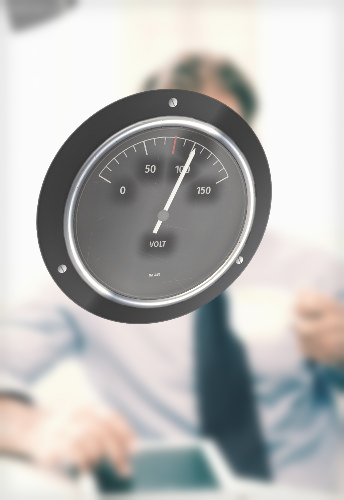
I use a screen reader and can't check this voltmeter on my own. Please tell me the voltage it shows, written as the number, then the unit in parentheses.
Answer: 100 (V)
